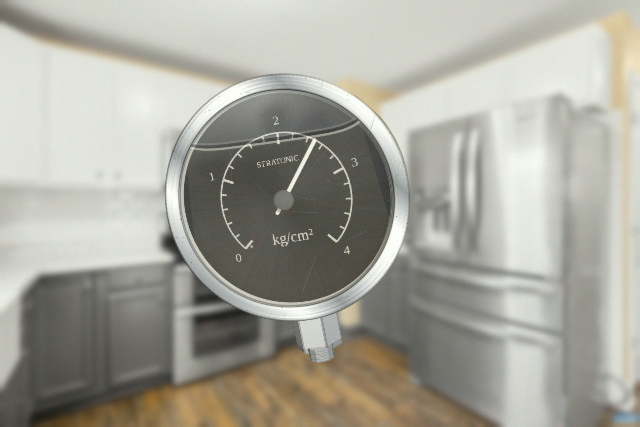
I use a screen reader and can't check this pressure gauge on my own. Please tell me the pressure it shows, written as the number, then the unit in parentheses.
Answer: 2.5 (kg/cm²)
